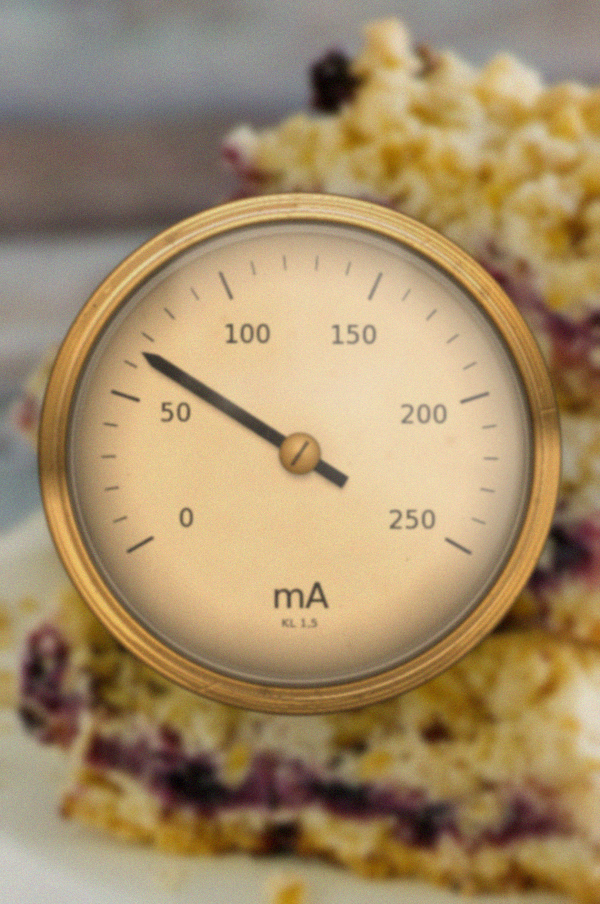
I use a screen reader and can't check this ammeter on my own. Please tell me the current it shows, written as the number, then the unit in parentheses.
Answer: 65 (mA)
